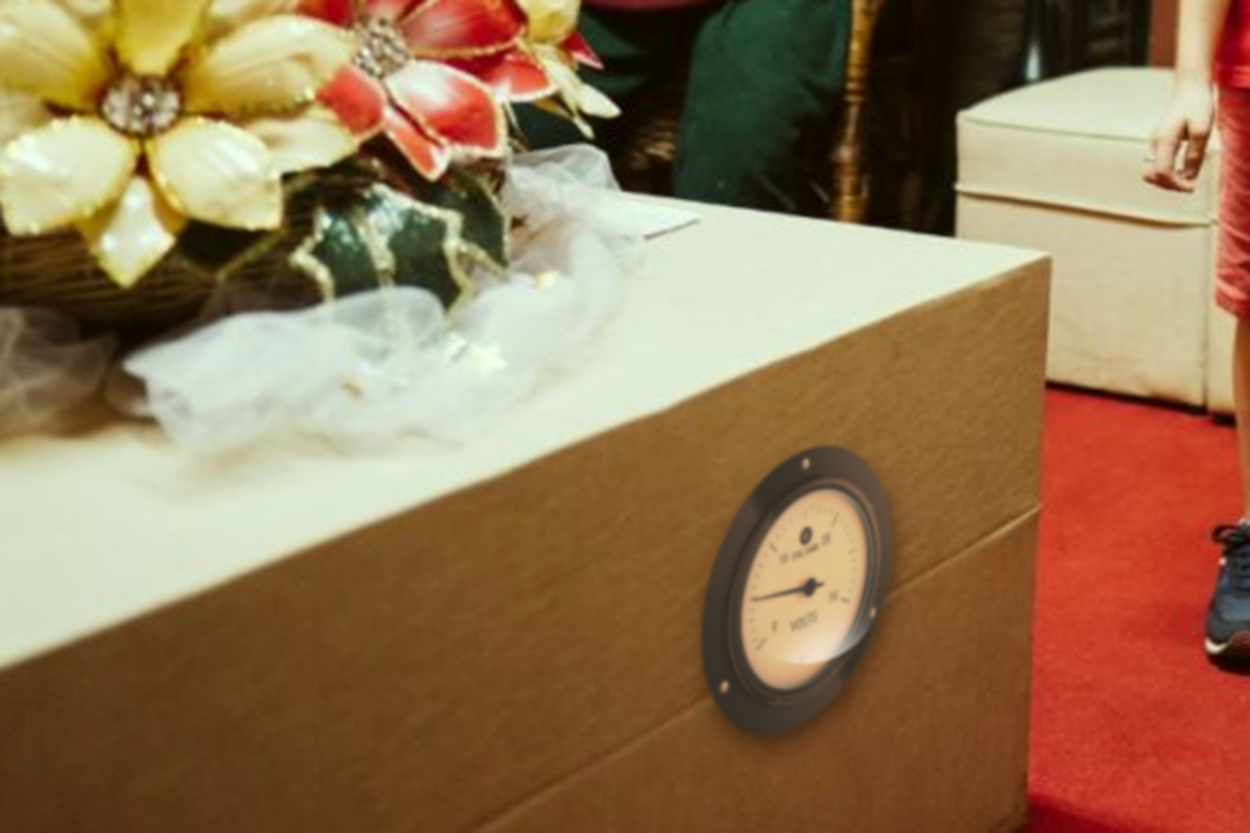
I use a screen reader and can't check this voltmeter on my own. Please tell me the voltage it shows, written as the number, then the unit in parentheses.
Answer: 5 (V)
